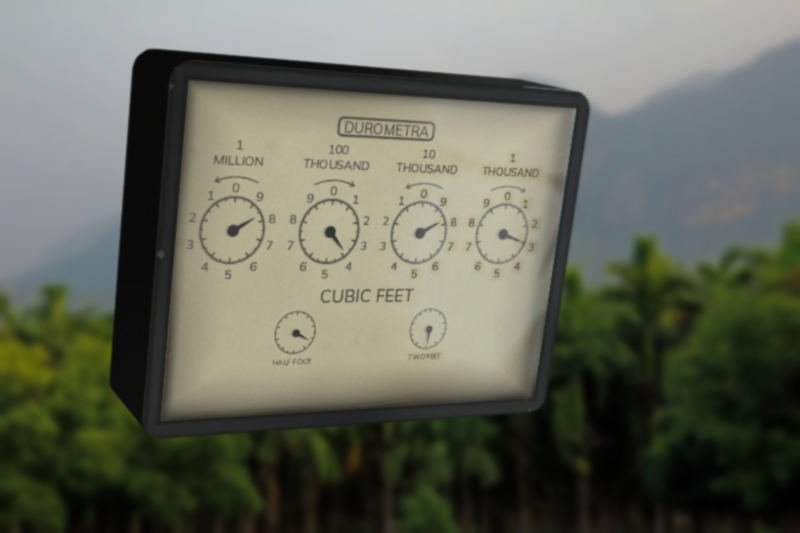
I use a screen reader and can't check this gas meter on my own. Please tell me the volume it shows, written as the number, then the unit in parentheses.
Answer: 838300 (ft³)
